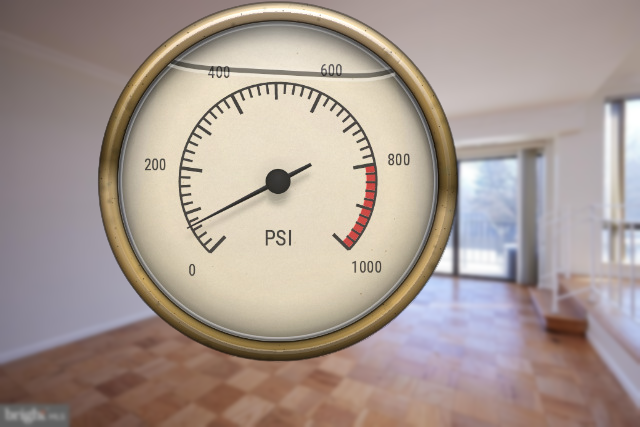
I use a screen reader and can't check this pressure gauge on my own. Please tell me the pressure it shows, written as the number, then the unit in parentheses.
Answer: 70 (psi)
